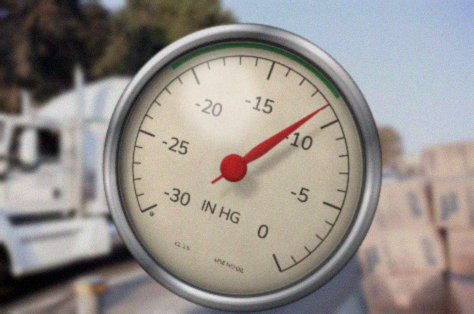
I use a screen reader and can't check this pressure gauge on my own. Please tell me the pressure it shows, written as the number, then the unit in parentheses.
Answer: -11 (inHg)
